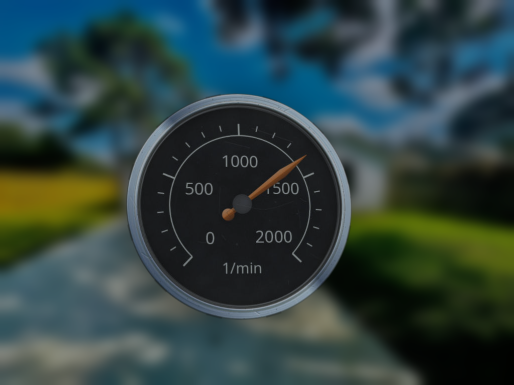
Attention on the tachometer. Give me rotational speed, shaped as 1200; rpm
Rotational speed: 1400; rpm
